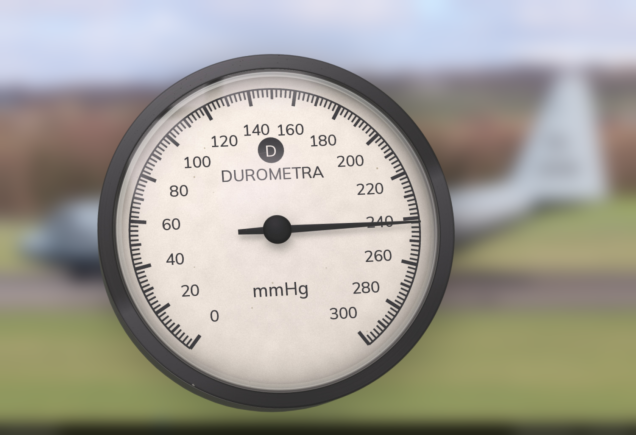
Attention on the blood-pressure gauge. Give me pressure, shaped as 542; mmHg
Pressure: 242; mmHg
